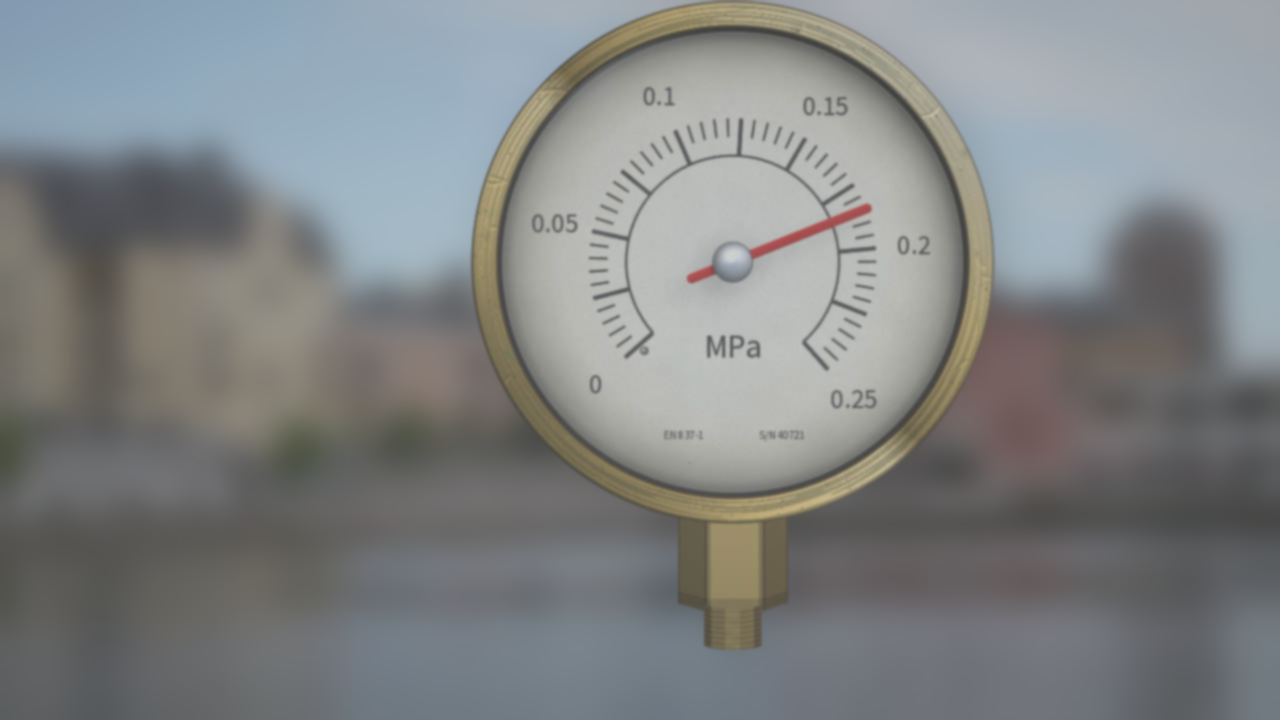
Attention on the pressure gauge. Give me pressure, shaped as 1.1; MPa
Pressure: 0.185; MPa
